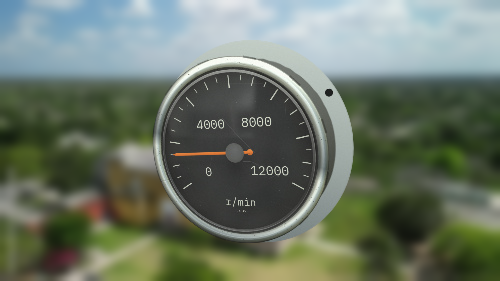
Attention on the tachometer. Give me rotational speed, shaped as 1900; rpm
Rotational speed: 1500; rpm
